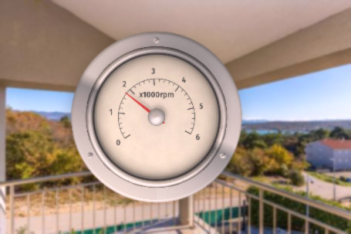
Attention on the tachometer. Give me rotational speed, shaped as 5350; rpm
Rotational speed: 1800; rpm
